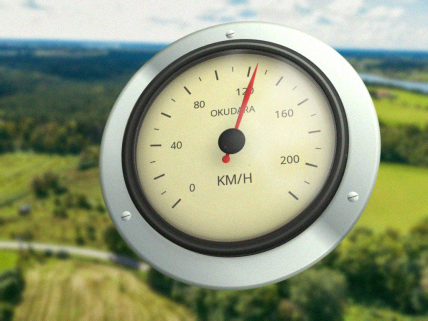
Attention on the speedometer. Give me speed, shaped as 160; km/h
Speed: 125; km/h
